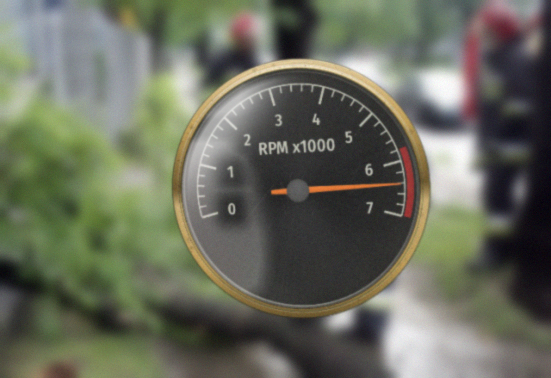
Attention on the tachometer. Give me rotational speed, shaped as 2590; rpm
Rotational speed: 6400; rpm
